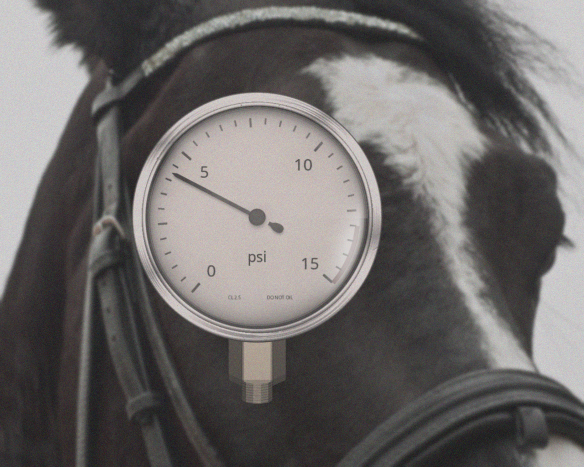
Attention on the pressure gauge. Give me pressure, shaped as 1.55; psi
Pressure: 4.25; psi
